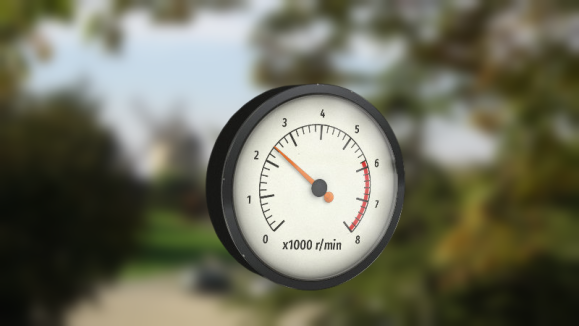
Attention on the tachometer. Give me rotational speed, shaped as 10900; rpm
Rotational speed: 2400; rpm
